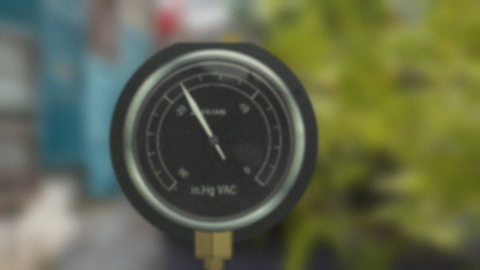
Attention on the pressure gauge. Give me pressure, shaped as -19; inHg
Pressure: -18; inHg
